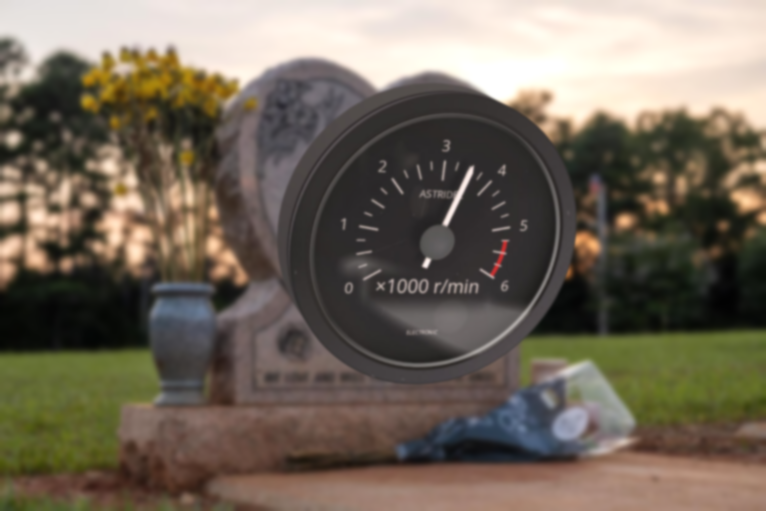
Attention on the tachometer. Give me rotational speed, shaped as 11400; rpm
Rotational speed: 3500; rpm
